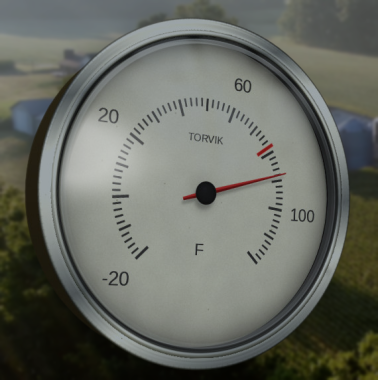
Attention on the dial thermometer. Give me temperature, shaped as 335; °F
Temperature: 88; °F
